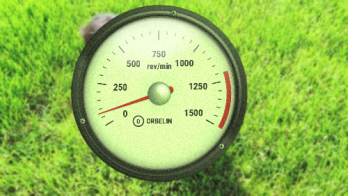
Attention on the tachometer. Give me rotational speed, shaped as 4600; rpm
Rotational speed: 75; rpm
